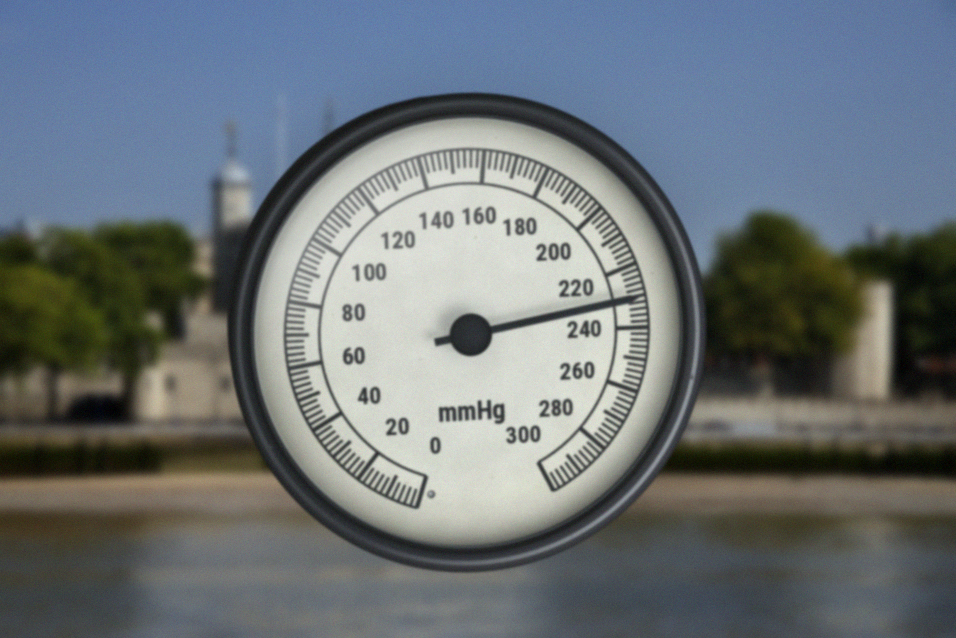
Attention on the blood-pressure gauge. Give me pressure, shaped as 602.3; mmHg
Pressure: 230; mmHg
